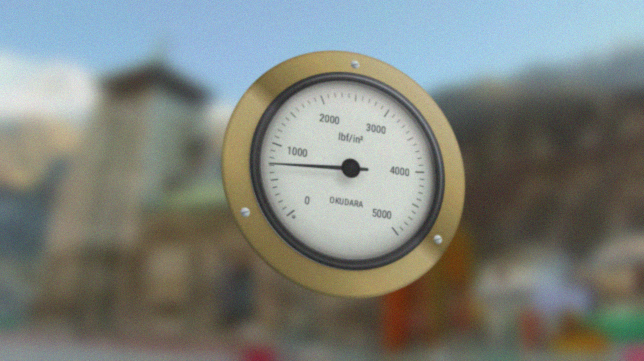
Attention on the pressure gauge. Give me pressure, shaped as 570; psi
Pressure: 700; psi
